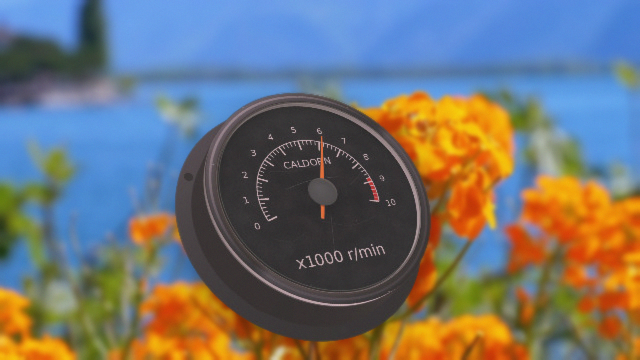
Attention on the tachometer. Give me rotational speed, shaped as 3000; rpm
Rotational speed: 6000; rpm
